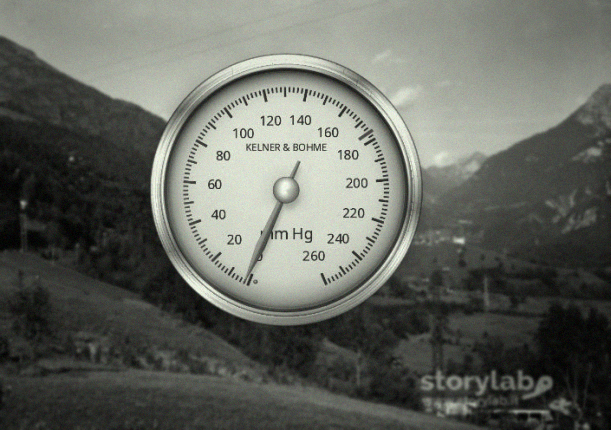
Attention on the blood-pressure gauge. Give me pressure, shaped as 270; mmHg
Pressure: 2; mmHg
